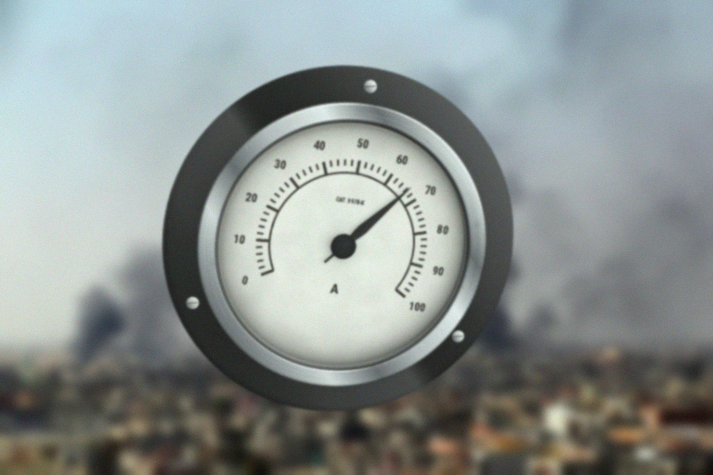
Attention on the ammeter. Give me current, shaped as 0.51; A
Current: 66; A
